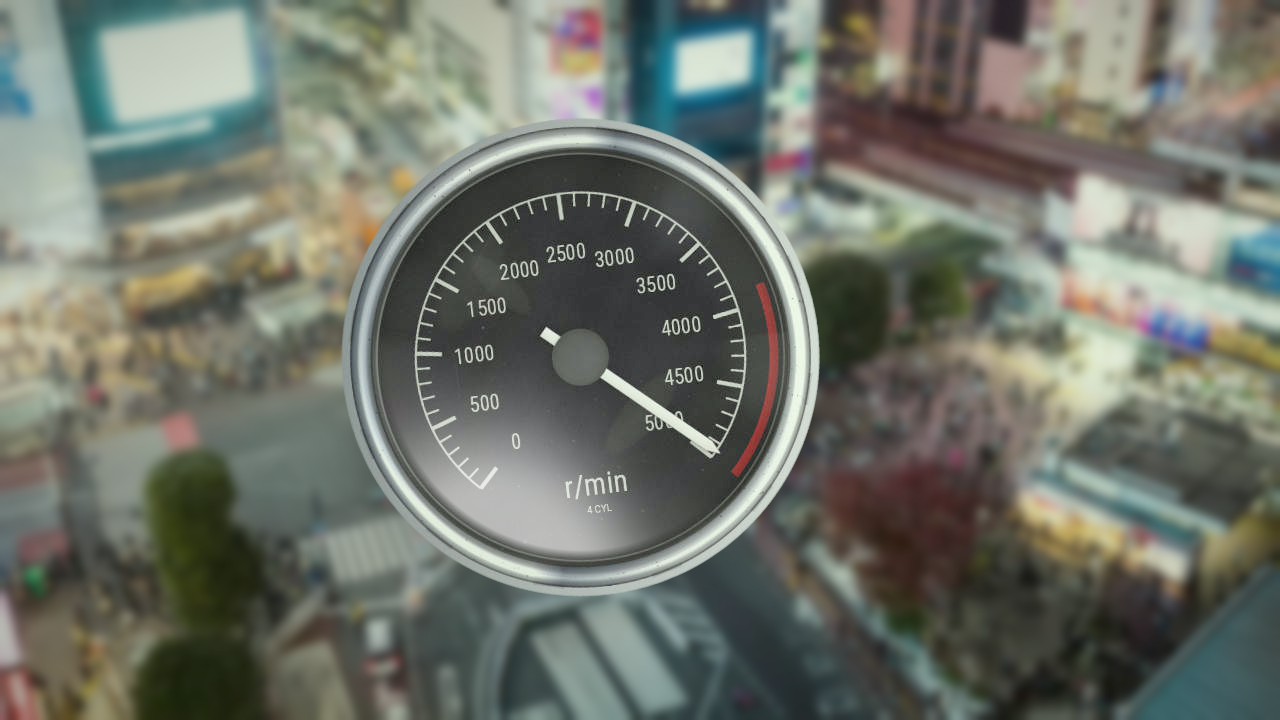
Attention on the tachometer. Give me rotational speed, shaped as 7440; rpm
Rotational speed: 4950; rpm
